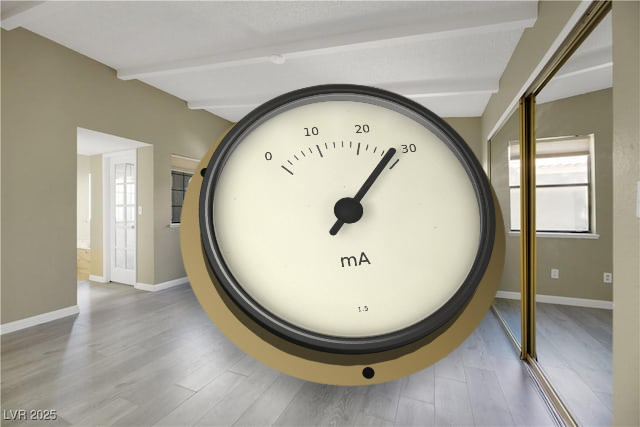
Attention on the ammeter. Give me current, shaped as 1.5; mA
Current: 28; mA
